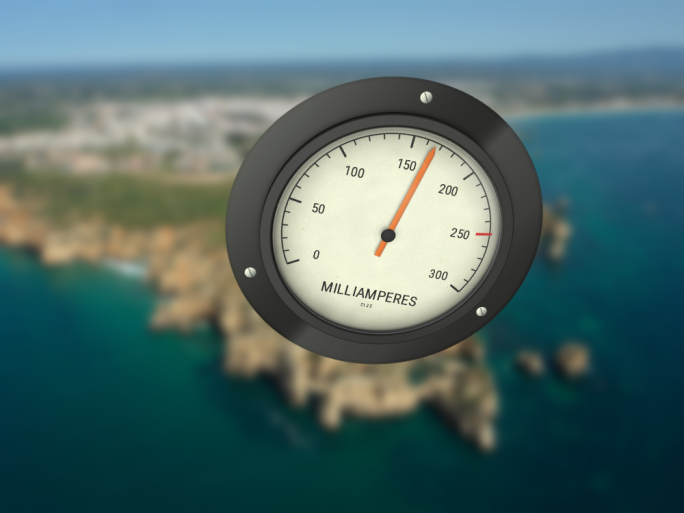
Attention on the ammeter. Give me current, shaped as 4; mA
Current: 165; mA
